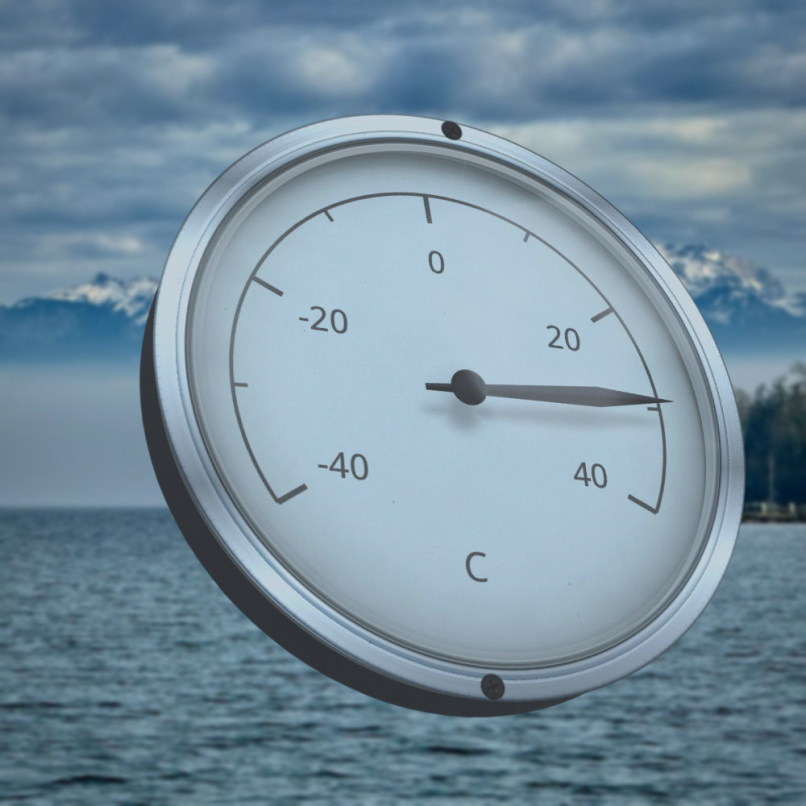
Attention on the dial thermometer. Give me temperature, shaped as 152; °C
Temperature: 30; °C
